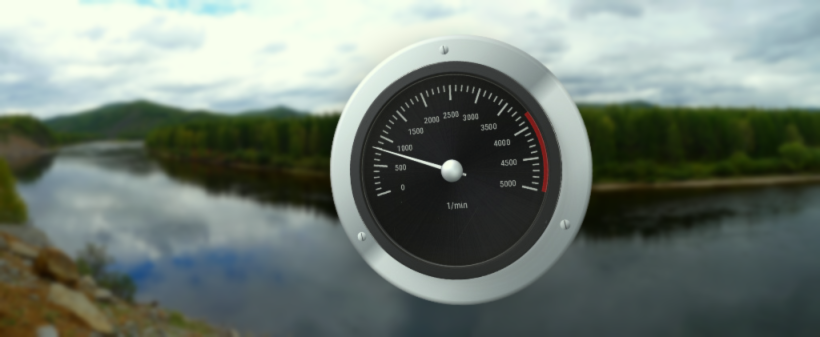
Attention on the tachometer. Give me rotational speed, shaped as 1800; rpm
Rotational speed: 800; rpm
